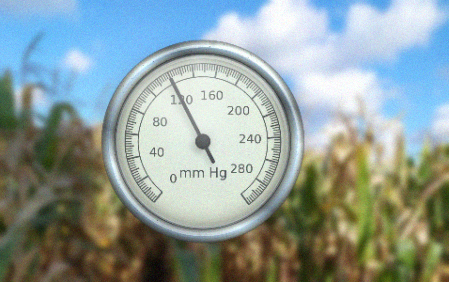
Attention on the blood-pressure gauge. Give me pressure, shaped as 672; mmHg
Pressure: 120; mmHg
